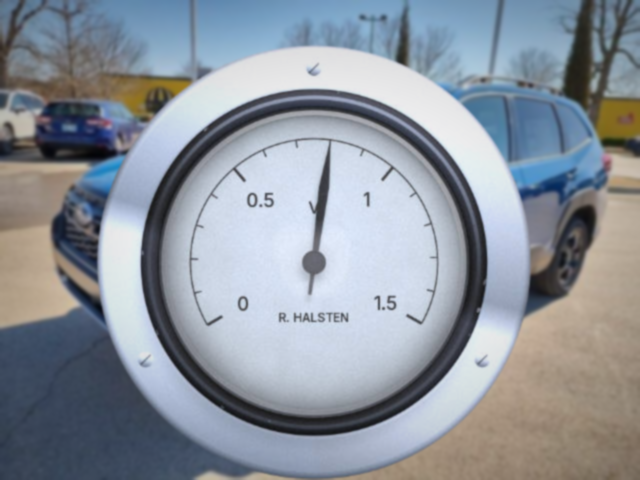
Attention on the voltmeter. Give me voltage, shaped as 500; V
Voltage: 0.8; V
